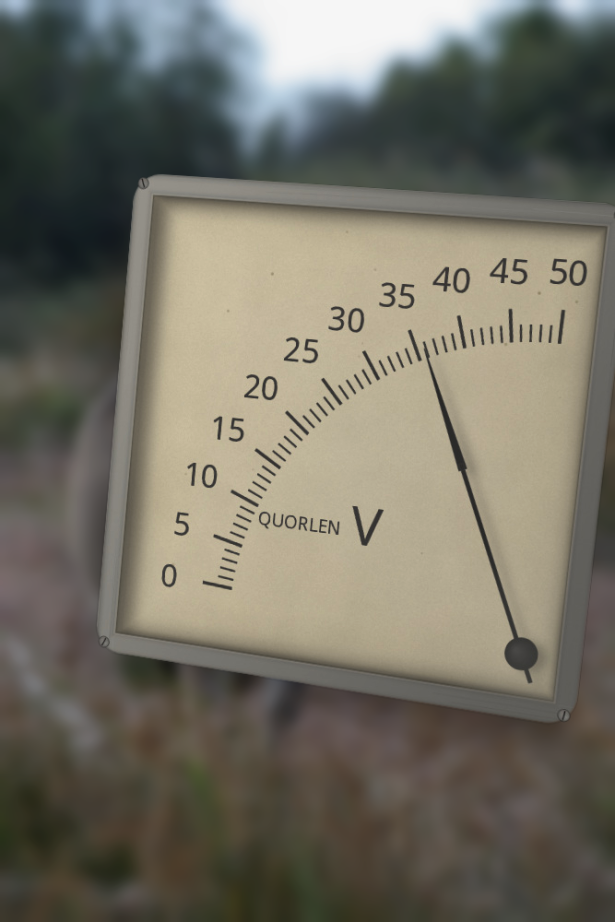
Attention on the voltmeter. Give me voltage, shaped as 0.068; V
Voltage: 36; V
